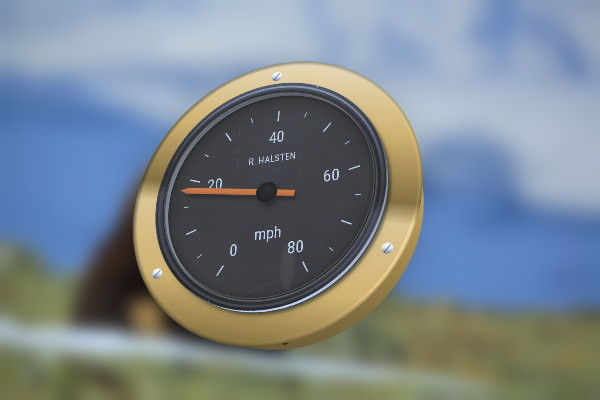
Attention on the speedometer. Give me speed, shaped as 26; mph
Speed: 17.5; mph
